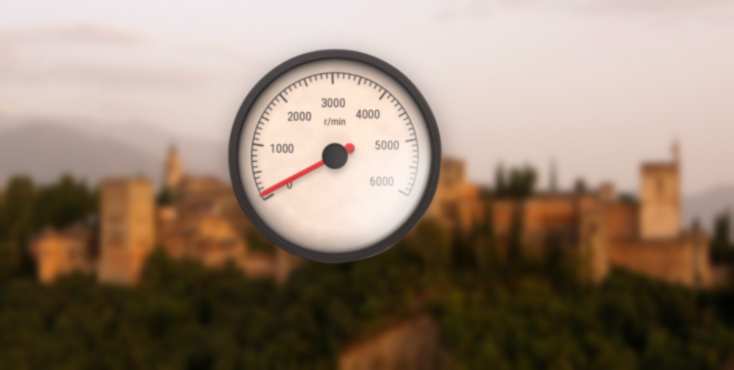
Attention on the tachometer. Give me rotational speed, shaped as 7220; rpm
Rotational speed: 100; rpm
